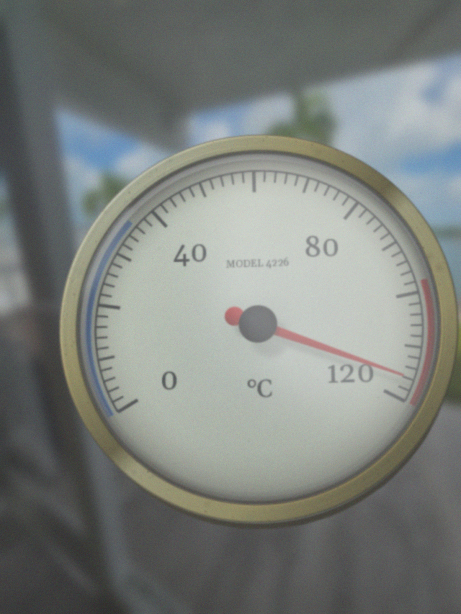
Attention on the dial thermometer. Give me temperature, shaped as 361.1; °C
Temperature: 116; °C
